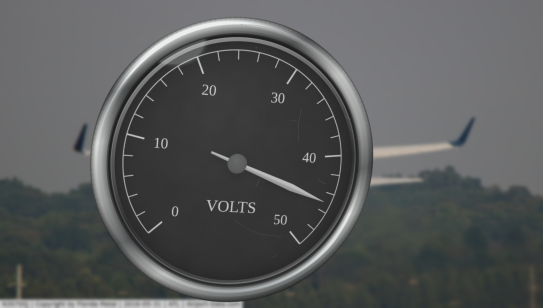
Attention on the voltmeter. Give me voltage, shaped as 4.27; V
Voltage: 45; V
